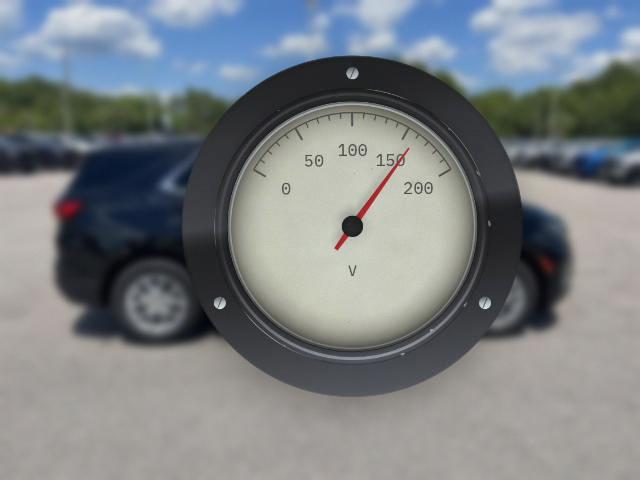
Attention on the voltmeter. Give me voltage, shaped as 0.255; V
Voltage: 160; V
